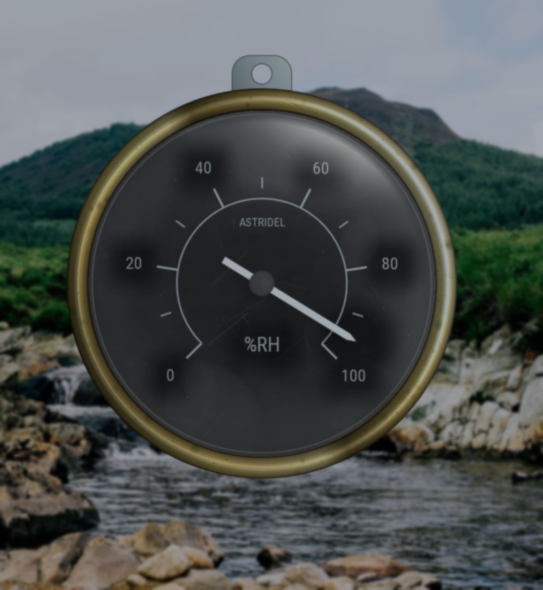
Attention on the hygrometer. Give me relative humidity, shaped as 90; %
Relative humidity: 95; %
